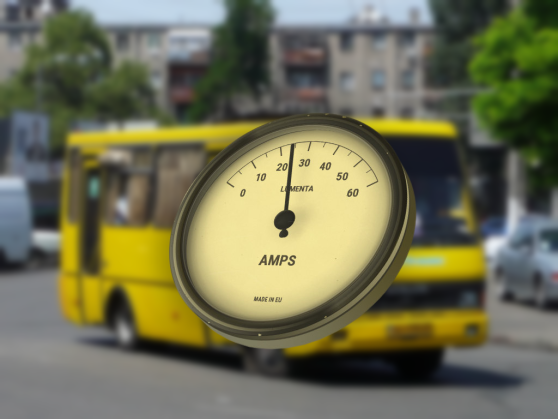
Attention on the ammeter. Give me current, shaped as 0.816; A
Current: 25; A
